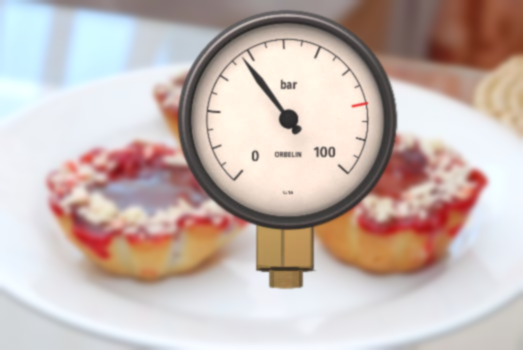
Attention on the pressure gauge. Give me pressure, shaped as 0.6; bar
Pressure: 37.5; bar
